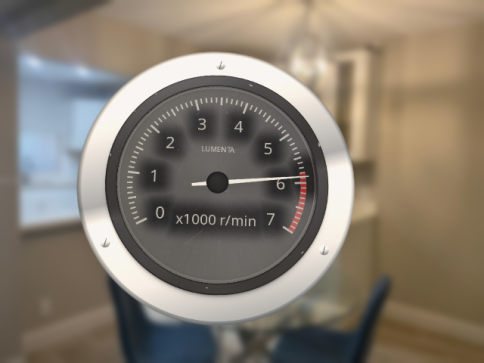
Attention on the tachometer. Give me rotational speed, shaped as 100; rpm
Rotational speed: 5900; rpm
